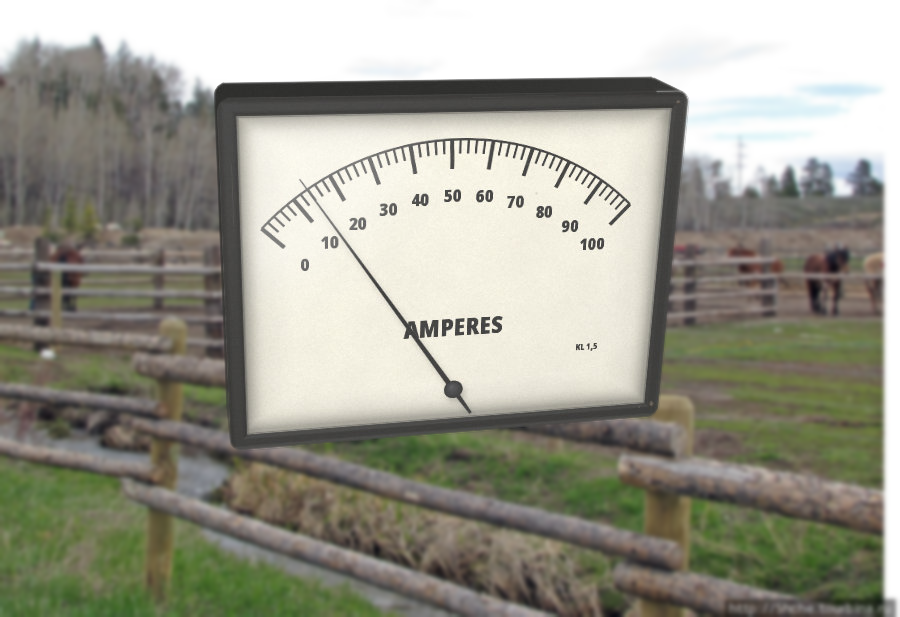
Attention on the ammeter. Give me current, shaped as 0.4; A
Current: 14; A
